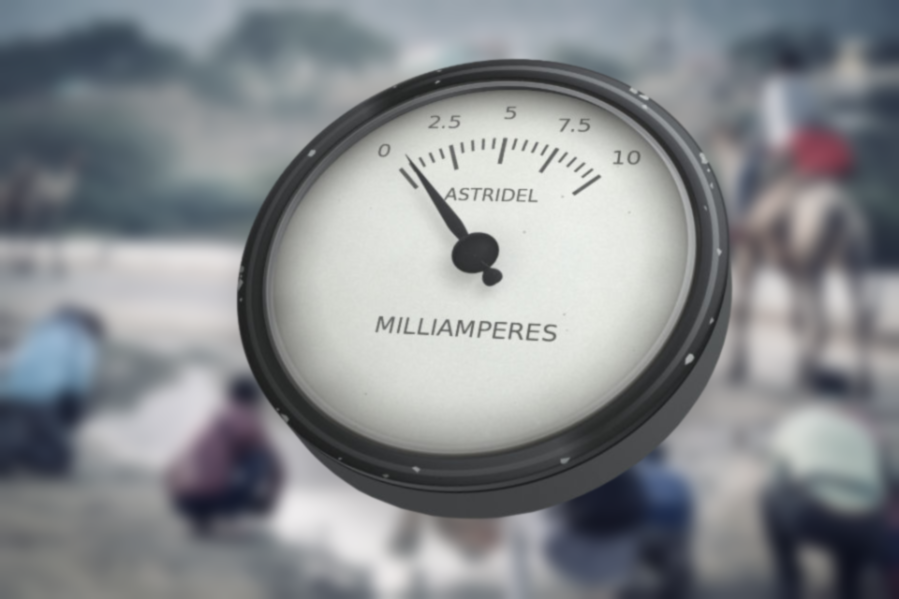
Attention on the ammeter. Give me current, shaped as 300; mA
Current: 0.5; mA
